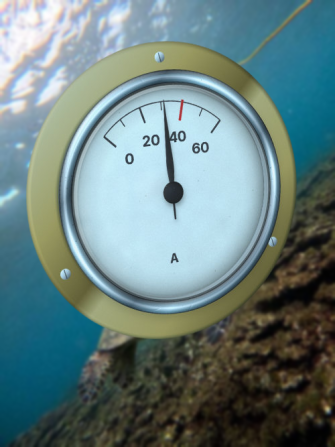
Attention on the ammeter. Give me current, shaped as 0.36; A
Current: 30; A
